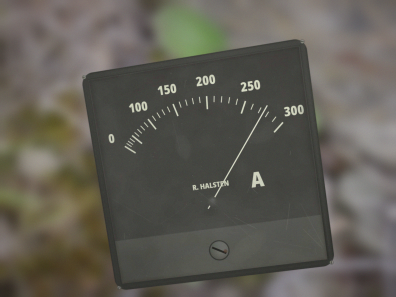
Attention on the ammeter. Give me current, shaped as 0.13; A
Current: 275; A
